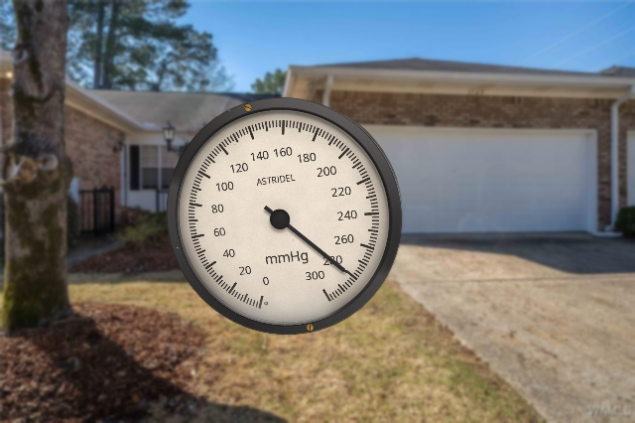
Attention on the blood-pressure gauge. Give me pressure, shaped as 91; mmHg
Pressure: 280; mmHg
